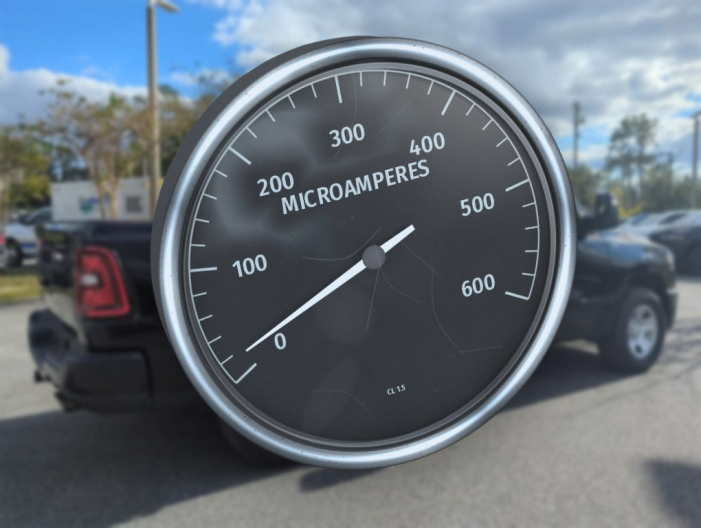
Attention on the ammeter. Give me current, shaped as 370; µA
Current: 20; µA
